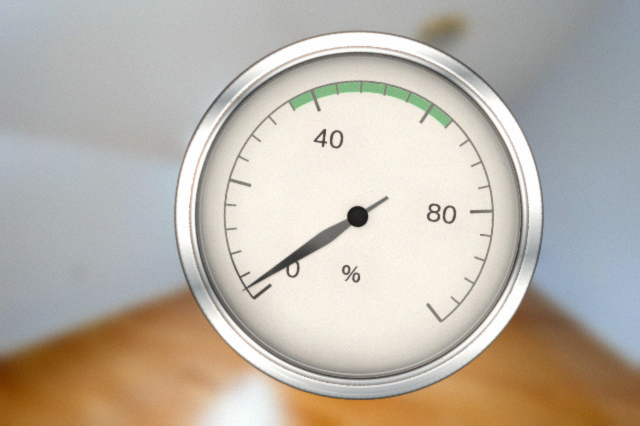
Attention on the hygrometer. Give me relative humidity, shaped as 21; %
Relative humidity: 2; %
